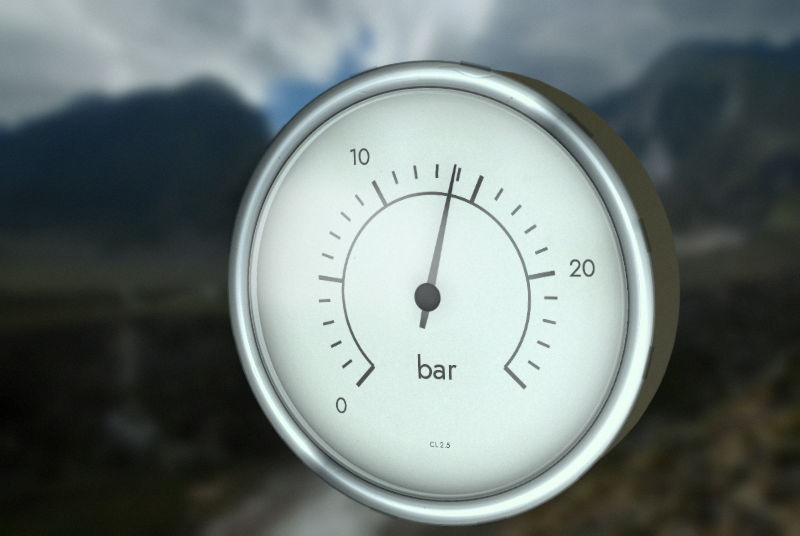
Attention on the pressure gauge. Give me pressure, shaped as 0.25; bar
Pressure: 14; bar
